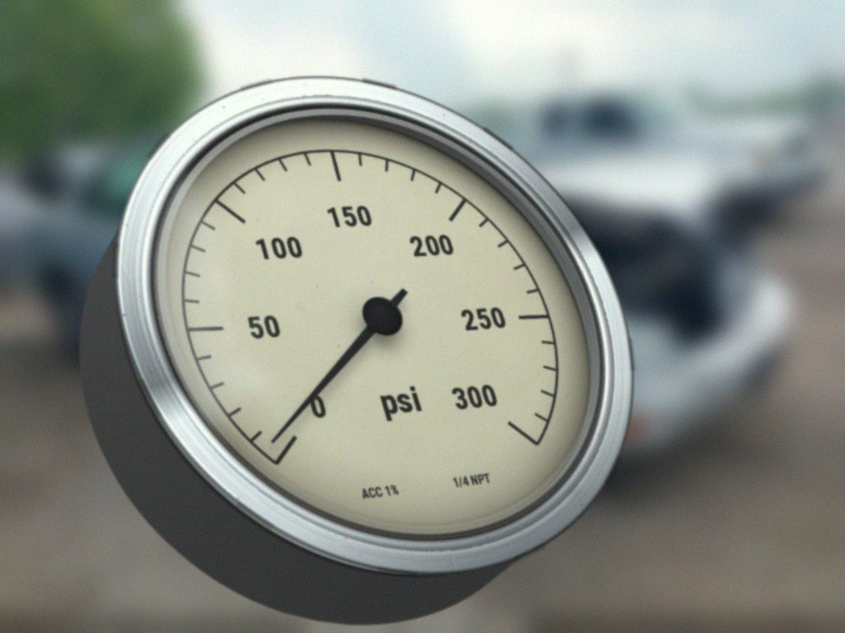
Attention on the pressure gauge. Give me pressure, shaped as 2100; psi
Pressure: 5; psi
